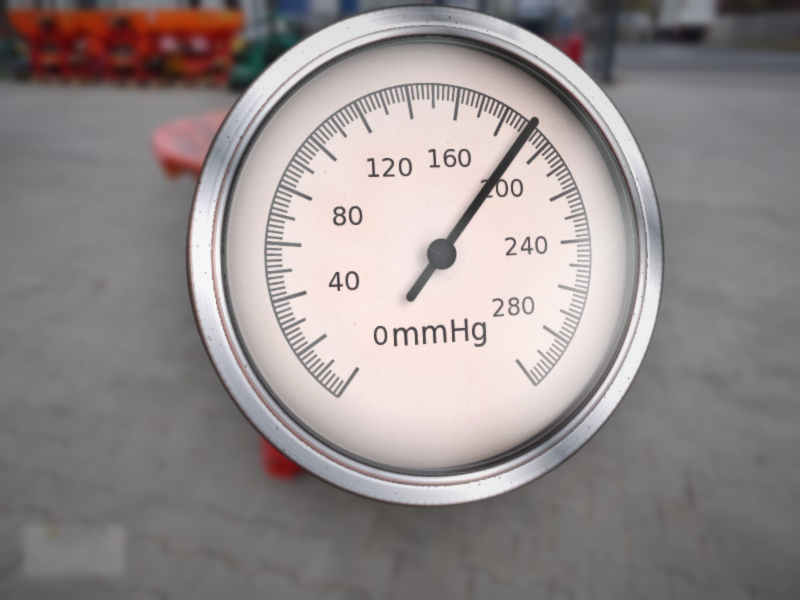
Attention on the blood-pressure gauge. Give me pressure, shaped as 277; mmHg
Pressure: 190; mmHg
